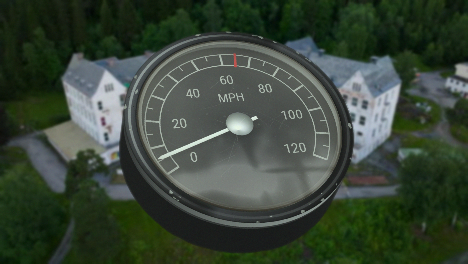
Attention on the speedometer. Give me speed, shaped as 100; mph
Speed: 5; mph
